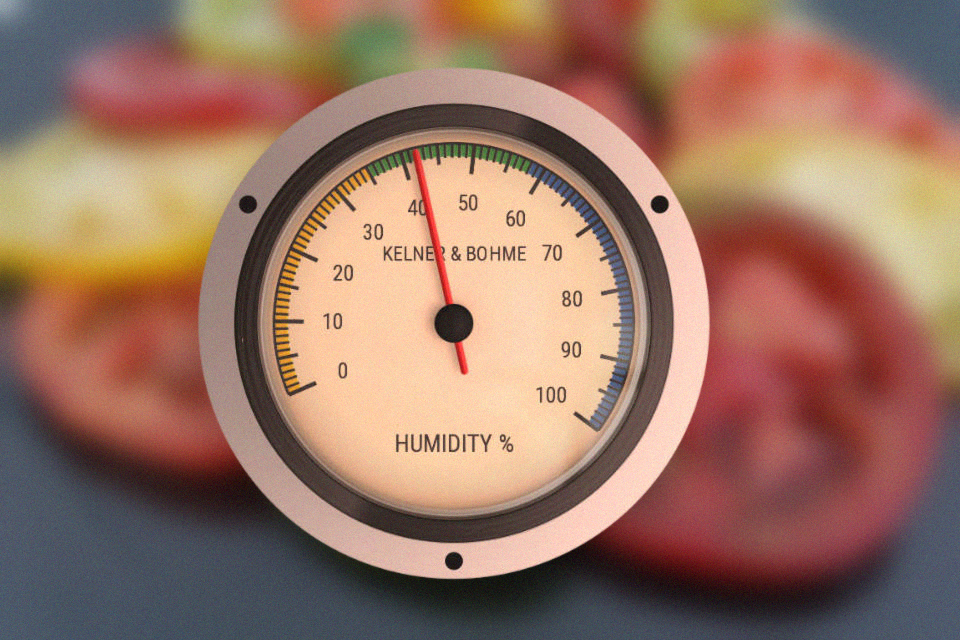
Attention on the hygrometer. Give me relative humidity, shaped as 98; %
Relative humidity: 42; %
